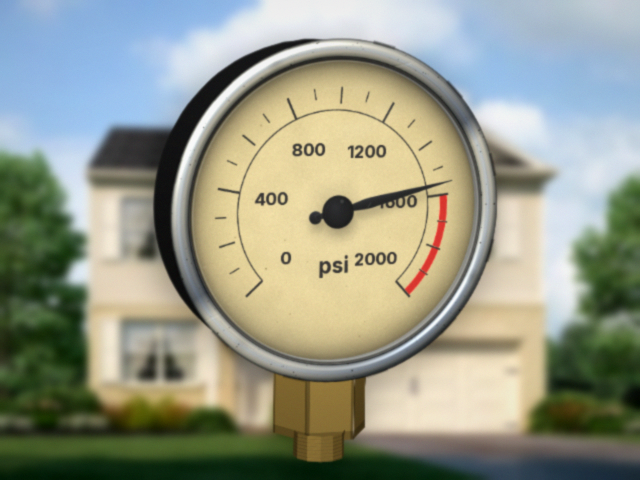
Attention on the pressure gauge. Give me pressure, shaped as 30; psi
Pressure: 1550; psi
